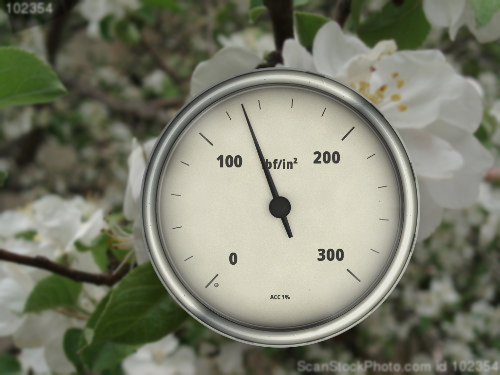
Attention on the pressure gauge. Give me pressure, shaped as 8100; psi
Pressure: 130; psi
